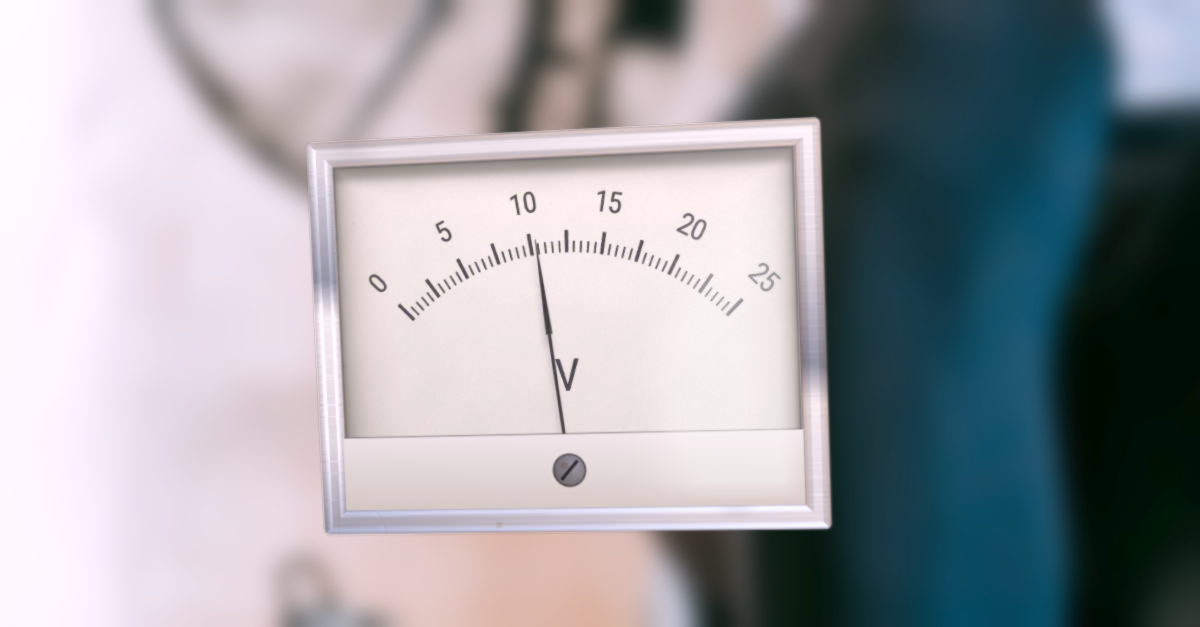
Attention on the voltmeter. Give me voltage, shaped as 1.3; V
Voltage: 10.5; V
